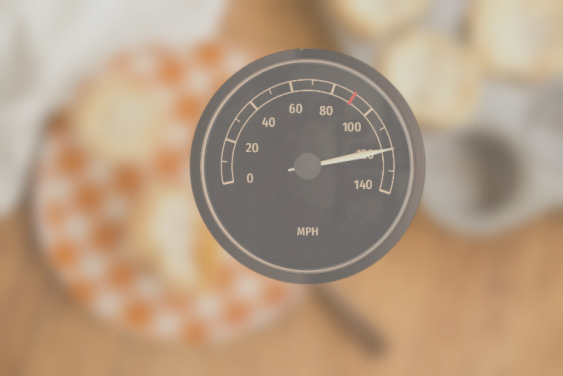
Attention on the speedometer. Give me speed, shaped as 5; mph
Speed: 120; mph
